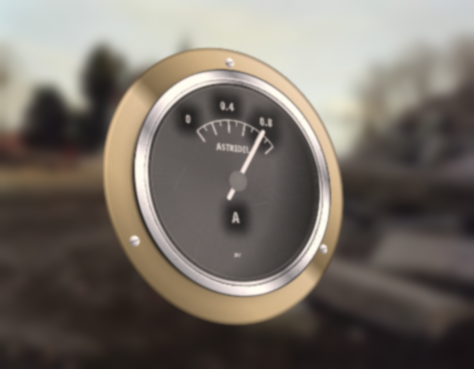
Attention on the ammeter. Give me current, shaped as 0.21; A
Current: 0.8; A
